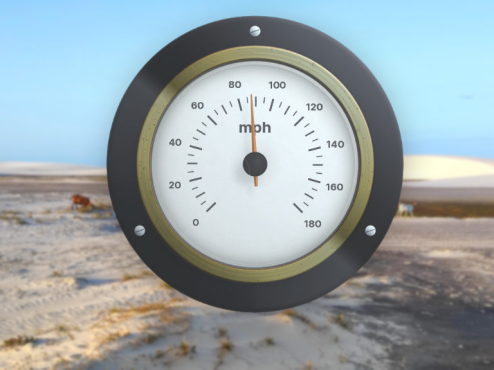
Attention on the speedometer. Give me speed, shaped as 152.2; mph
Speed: 87.5; mph
